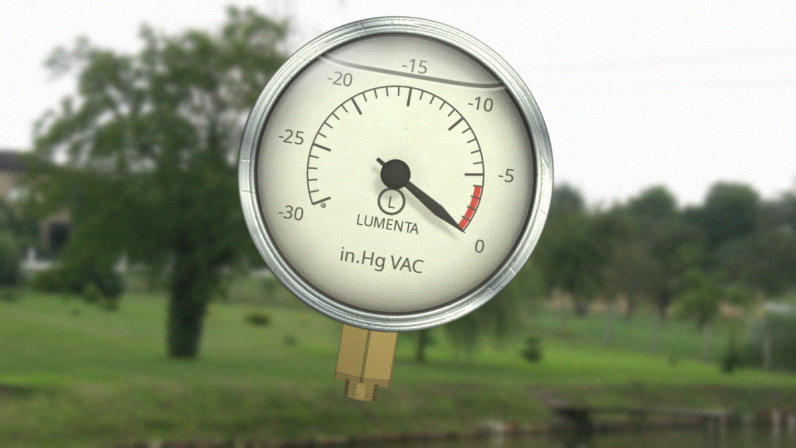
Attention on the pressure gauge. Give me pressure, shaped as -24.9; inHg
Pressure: 0; inHg
